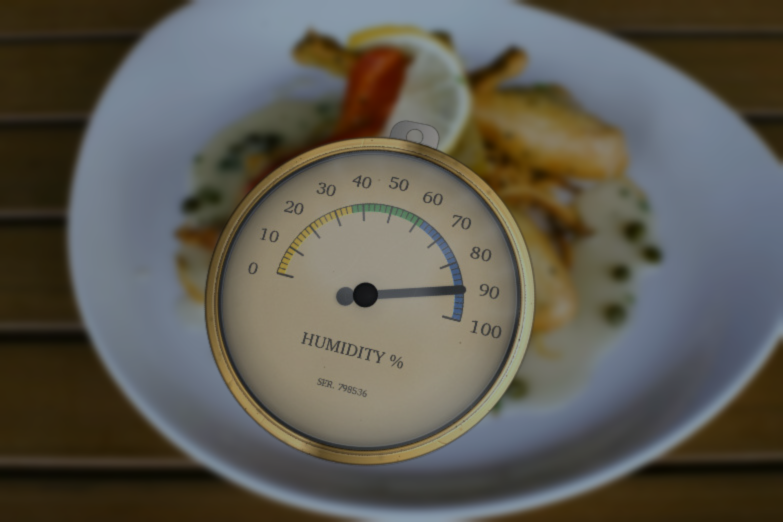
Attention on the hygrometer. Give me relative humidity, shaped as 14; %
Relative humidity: 90; %
